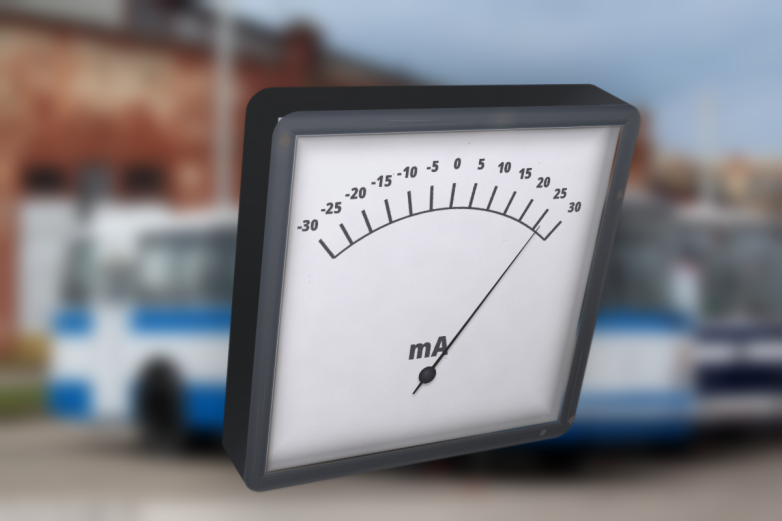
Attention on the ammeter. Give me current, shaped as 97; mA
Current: 25; mA
